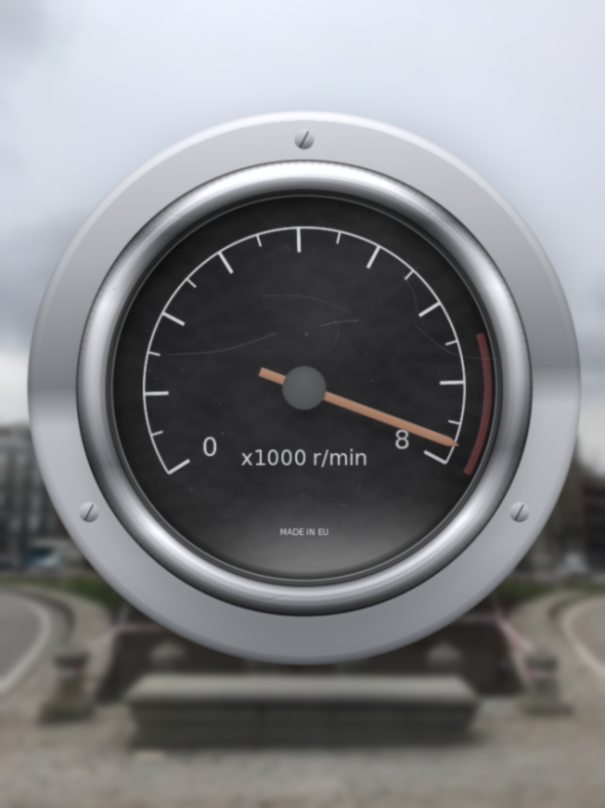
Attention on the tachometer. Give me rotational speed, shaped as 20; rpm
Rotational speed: 7750; rpm
